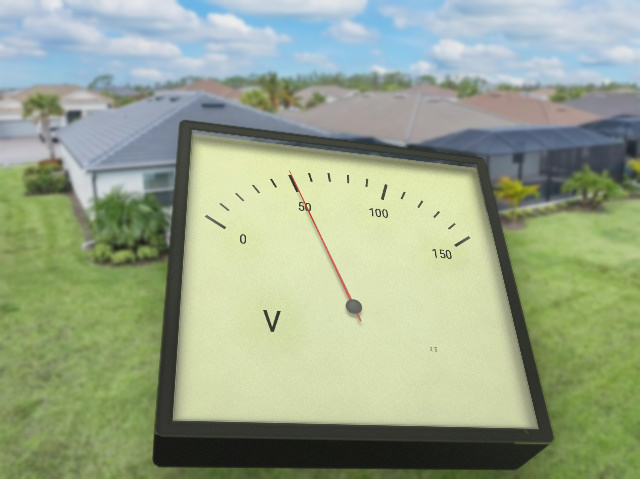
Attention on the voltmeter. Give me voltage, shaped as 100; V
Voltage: 50; V
